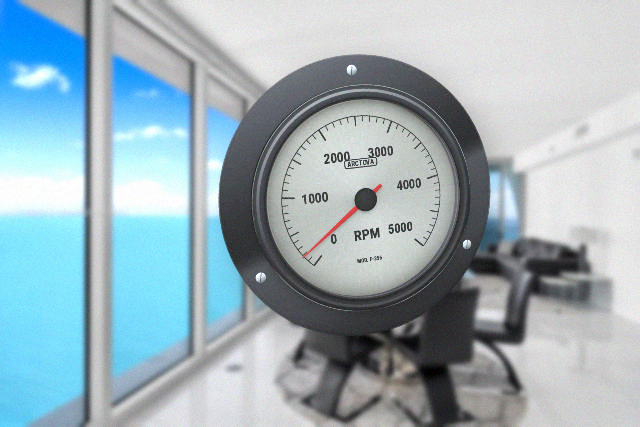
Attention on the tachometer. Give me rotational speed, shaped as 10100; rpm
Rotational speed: 200; rpm
